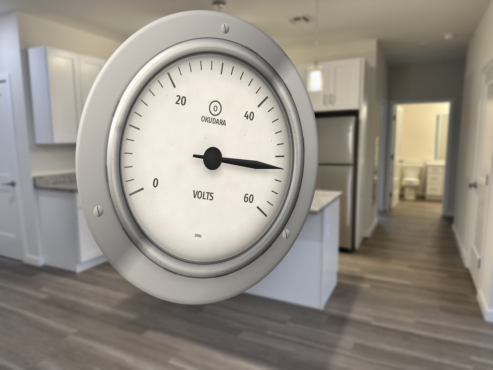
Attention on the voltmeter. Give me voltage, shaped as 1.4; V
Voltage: 52; V
